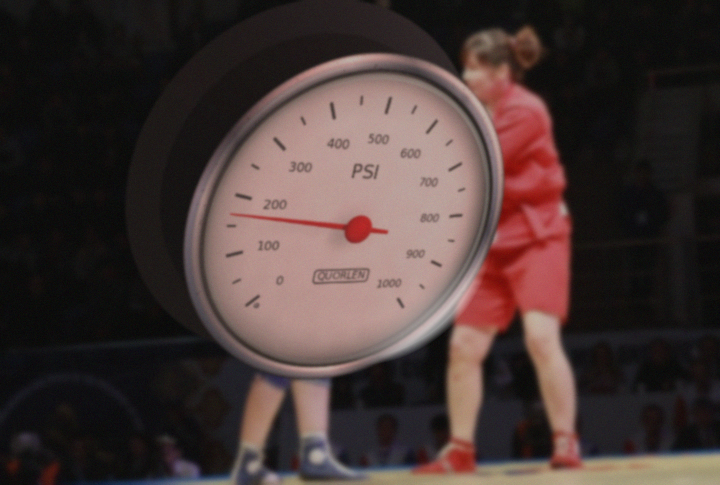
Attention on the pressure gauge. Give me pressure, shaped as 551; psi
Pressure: 175; psi
